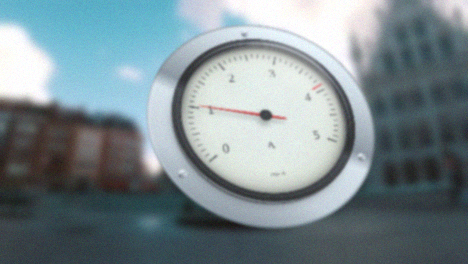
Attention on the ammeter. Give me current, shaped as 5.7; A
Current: 1; A
